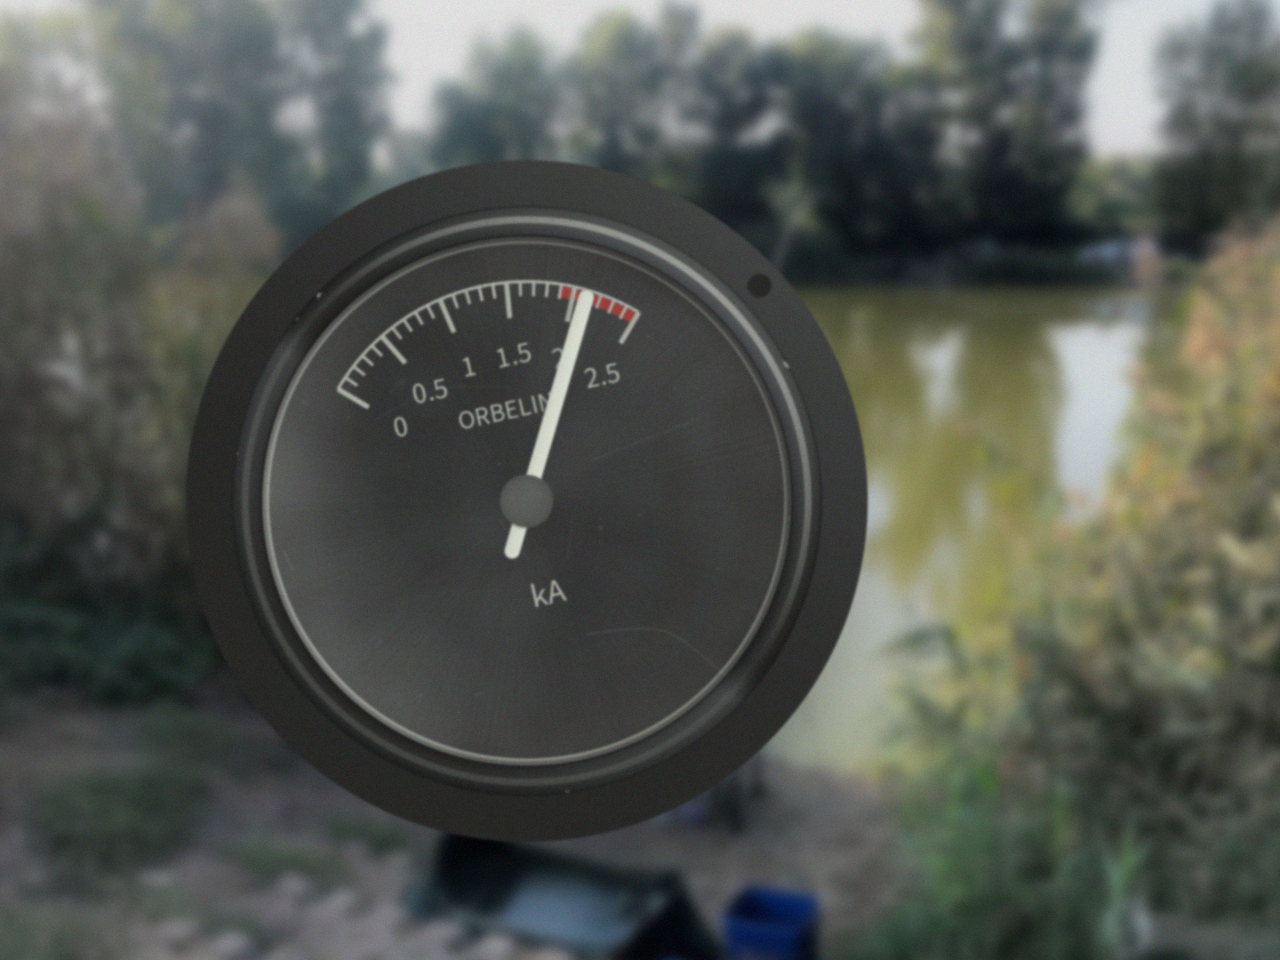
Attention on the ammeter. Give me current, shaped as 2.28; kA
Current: 2.1; kA
